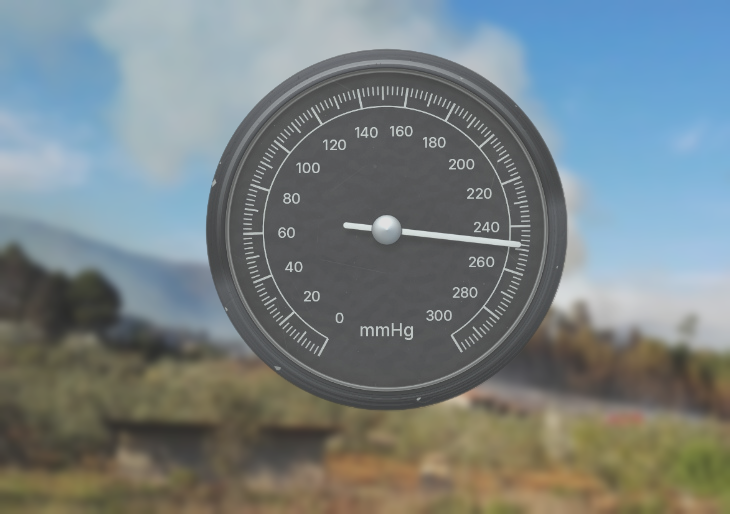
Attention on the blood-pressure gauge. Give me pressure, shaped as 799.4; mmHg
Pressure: 248; mmHg
